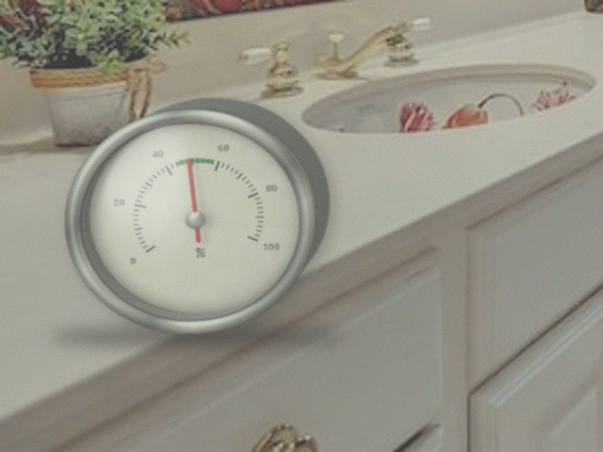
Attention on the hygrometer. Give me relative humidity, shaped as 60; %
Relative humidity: 50; %
